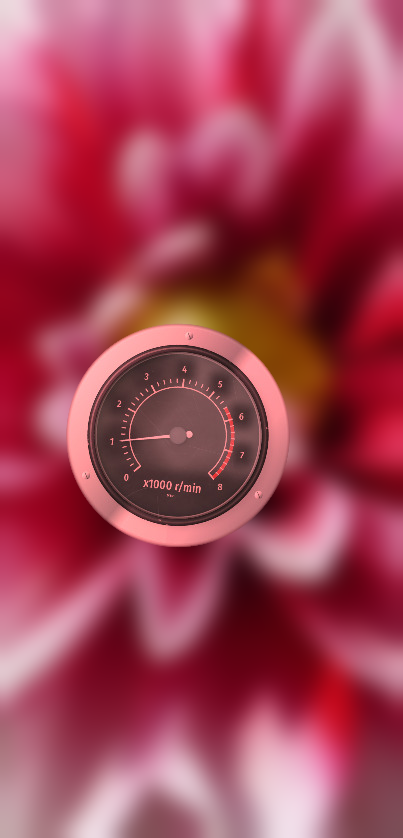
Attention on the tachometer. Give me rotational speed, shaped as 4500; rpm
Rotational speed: 1000; rpm
